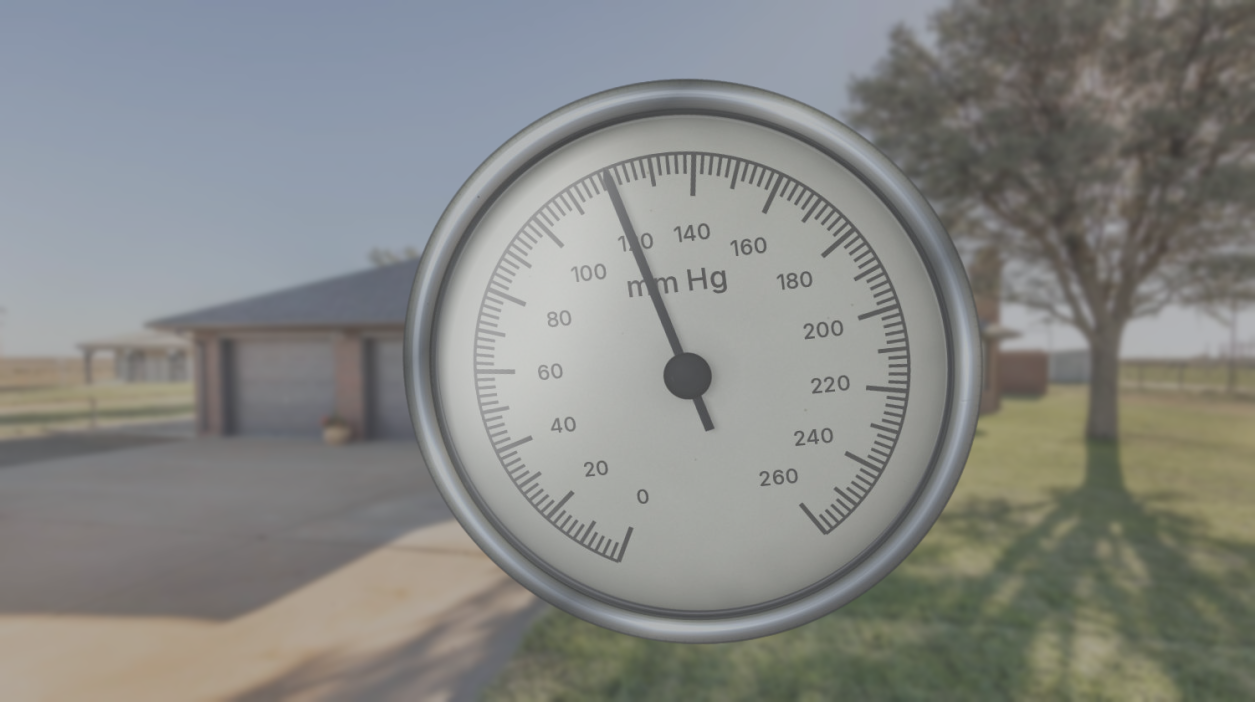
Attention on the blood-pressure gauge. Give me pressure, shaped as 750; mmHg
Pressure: 120; mmHg
